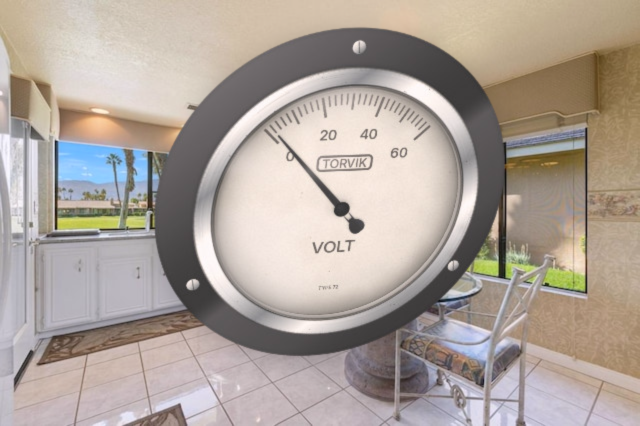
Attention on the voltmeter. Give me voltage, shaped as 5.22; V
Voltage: 2; V
